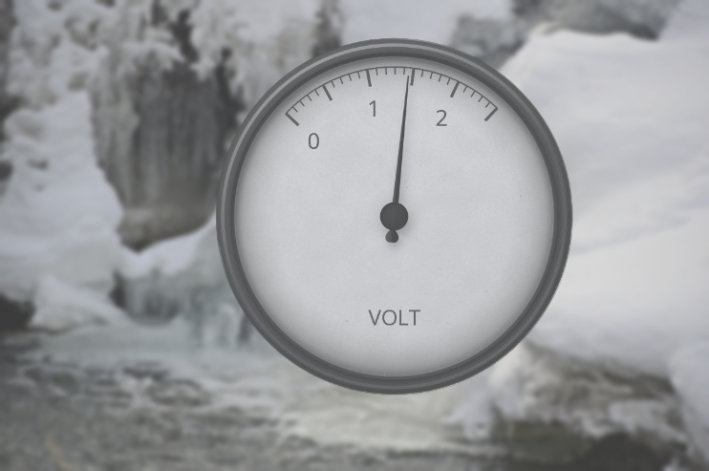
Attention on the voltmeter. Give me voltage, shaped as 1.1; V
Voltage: 1.45; V
